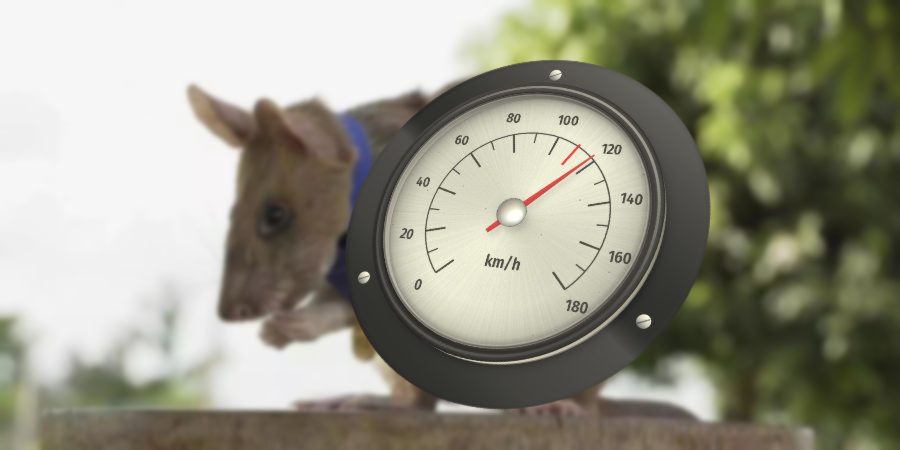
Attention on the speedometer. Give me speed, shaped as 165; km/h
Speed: 120; km/h
